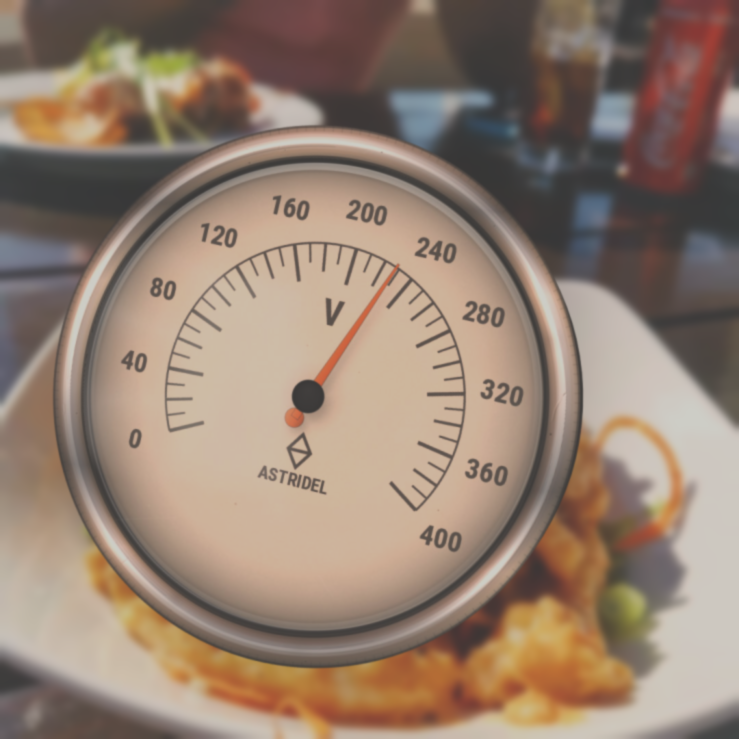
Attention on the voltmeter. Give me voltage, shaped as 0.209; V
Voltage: 230; V
